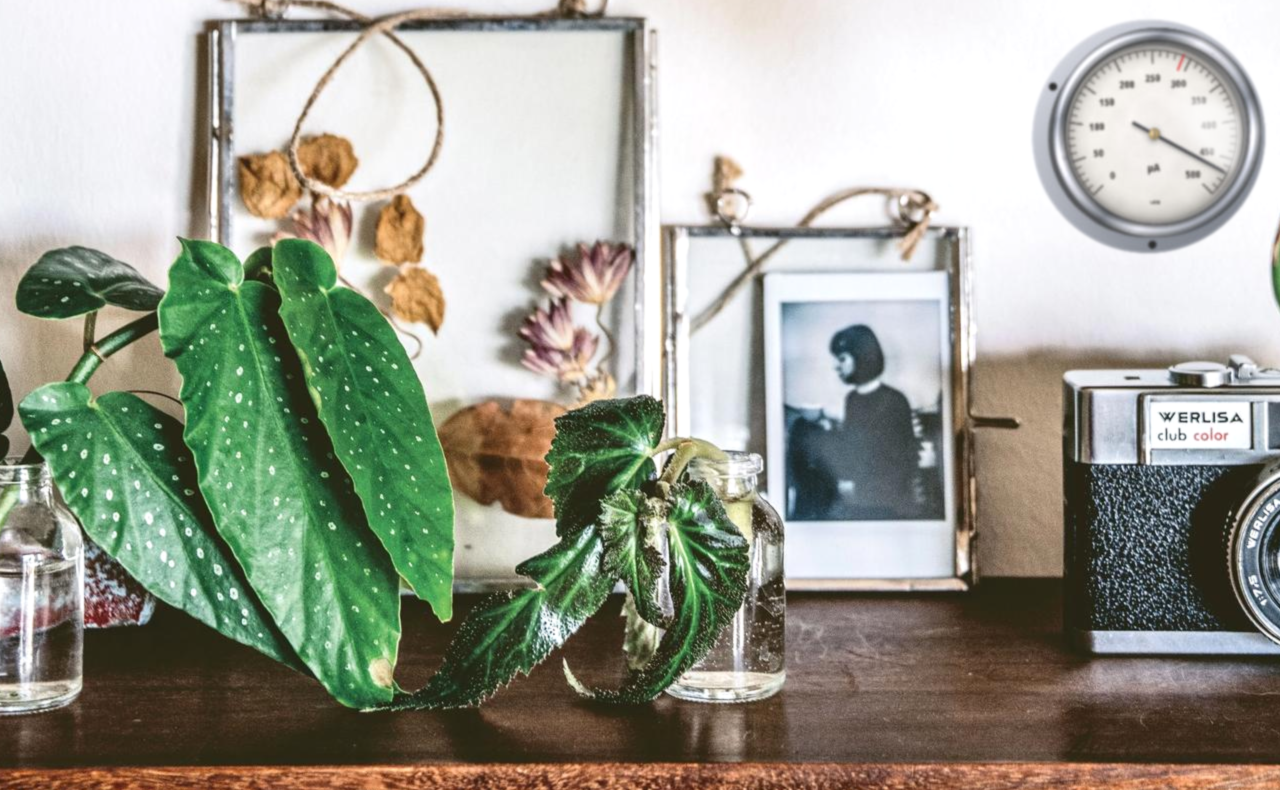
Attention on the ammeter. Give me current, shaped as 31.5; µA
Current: 470; µA
